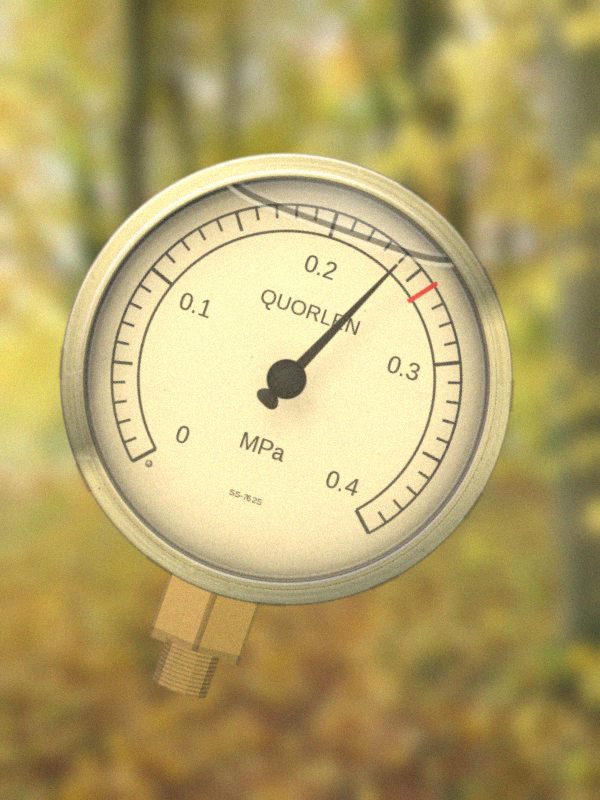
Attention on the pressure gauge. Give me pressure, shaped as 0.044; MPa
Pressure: 0.24; MPa
